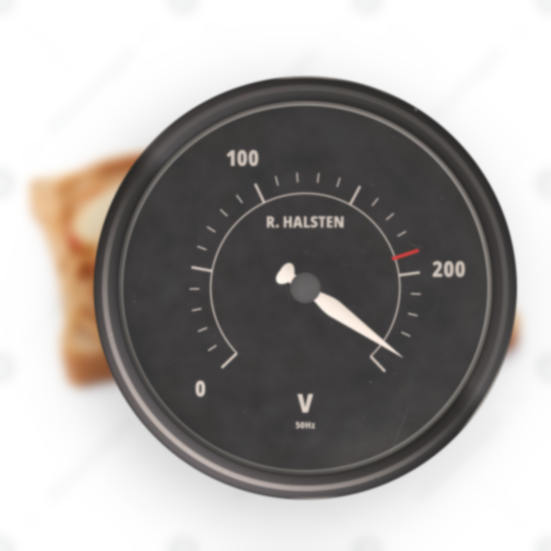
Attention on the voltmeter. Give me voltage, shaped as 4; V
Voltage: 240; V
